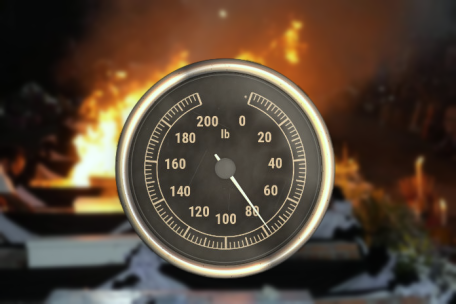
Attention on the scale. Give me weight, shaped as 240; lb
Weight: 78; lb
